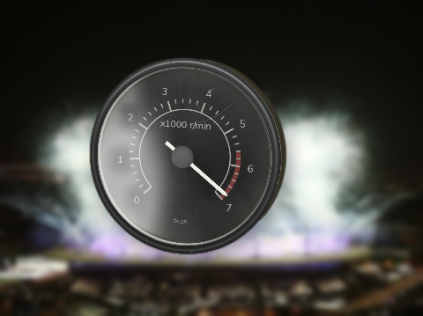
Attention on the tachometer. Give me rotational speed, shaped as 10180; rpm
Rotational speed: 6800; rpm
